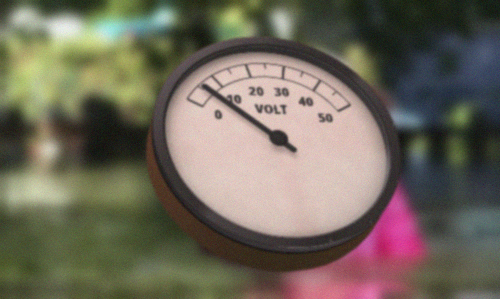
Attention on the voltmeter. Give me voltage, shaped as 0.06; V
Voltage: 5; V
